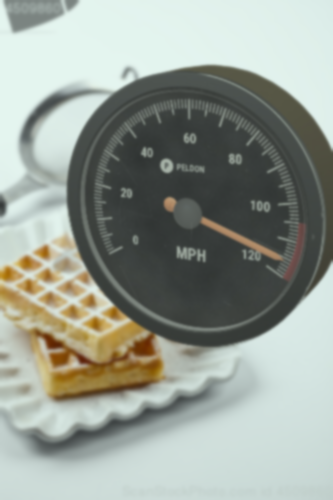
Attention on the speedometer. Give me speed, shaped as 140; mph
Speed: 115; mph
